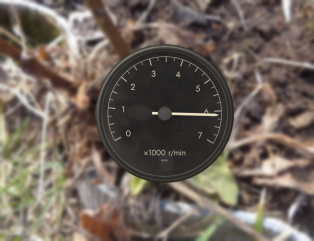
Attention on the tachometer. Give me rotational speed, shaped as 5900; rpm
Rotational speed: 6125; rpm
